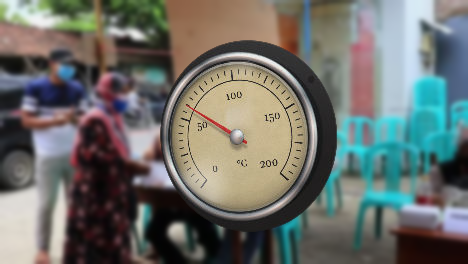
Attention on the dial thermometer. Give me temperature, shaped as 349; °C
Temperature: 60; °C
